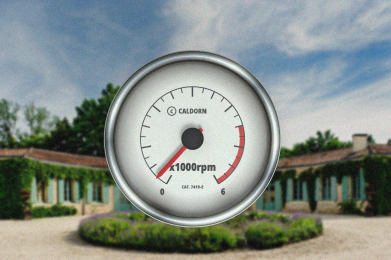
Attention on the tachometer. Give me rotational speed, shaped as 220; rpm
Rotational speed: 250; rpm
